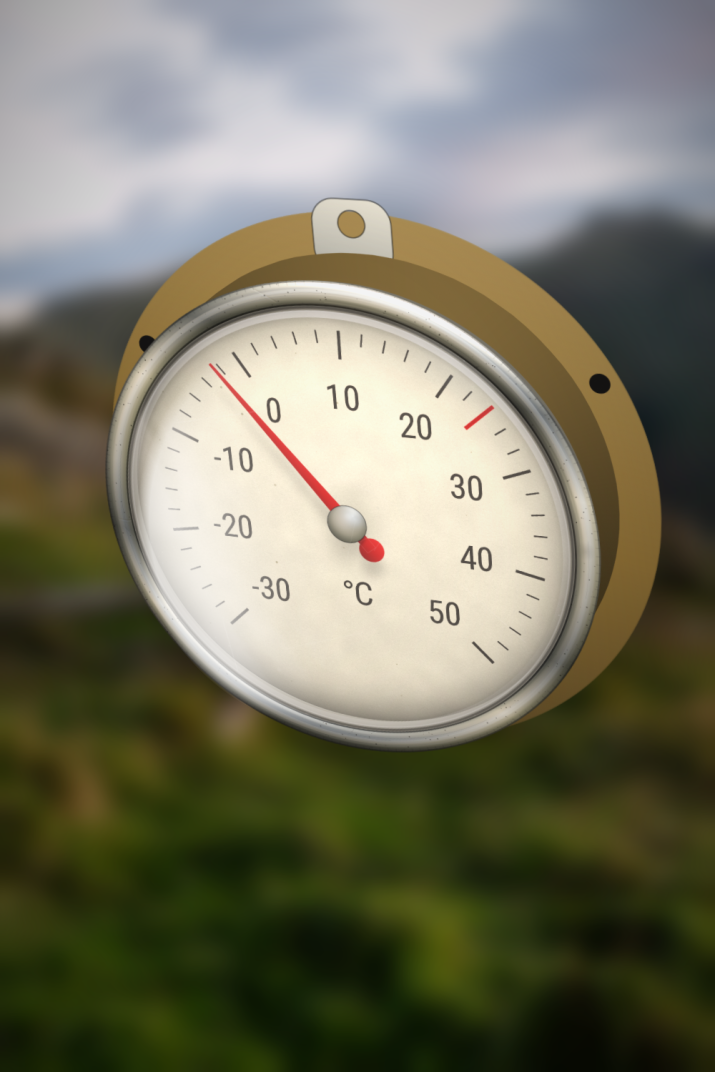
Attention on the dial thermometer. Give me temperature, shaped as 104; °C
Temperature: -2; °C
